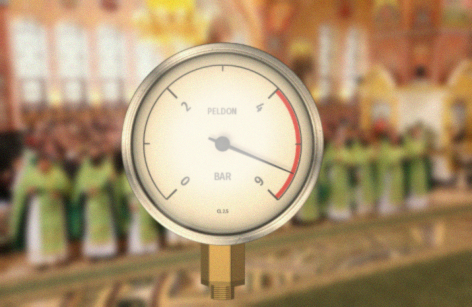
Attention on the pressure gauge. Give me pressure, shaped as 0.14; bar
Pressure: 5.5; bar
